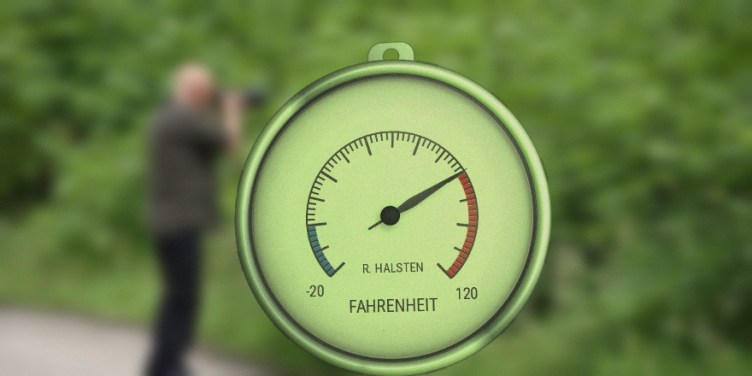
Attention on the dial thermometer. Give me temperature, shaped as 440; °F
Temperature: 80; °F
